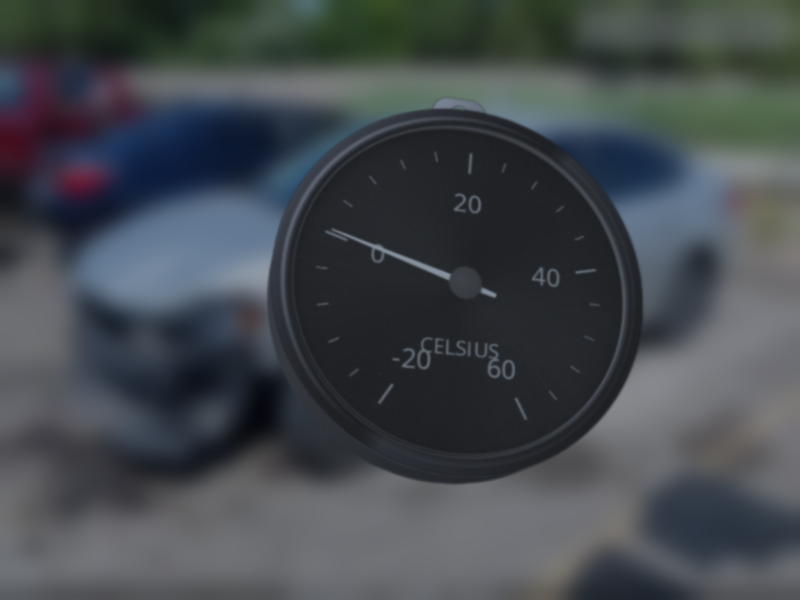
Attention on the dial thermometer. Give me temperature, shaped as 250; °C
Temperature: 0; °C
